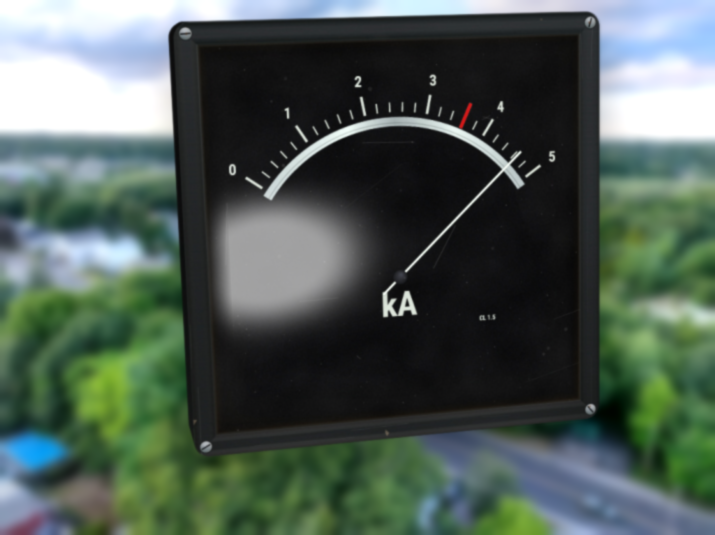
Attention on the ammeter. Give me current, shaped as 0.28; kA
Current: 4.6; kA
